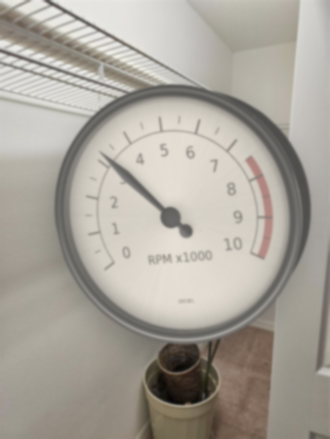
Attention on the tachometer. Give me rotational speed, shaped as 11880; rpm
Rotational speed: 3250; rpm
